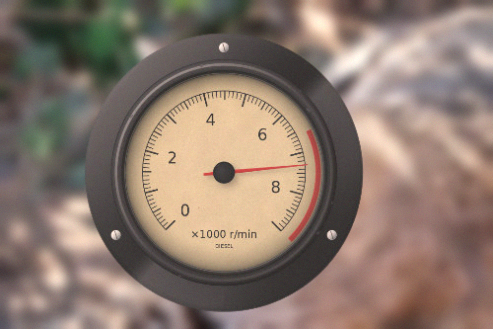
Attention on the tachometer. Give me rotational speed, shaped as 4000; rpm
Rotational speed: 7300; rpm
